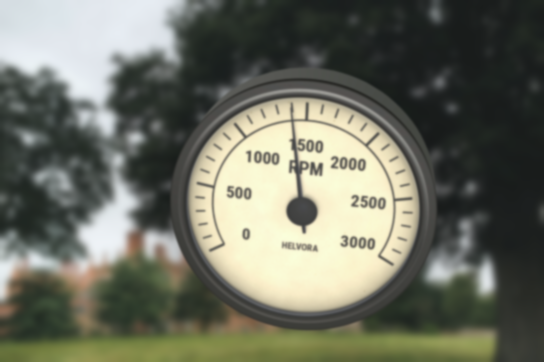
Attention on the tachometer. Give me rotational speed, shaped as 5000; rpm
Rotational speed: 1400; rpm
